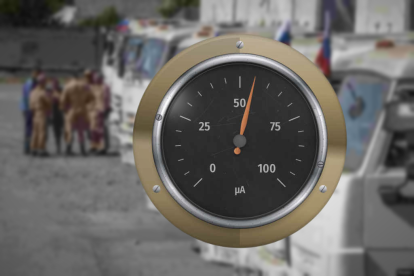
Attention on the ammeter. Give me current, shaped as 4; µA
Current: 55; µA
